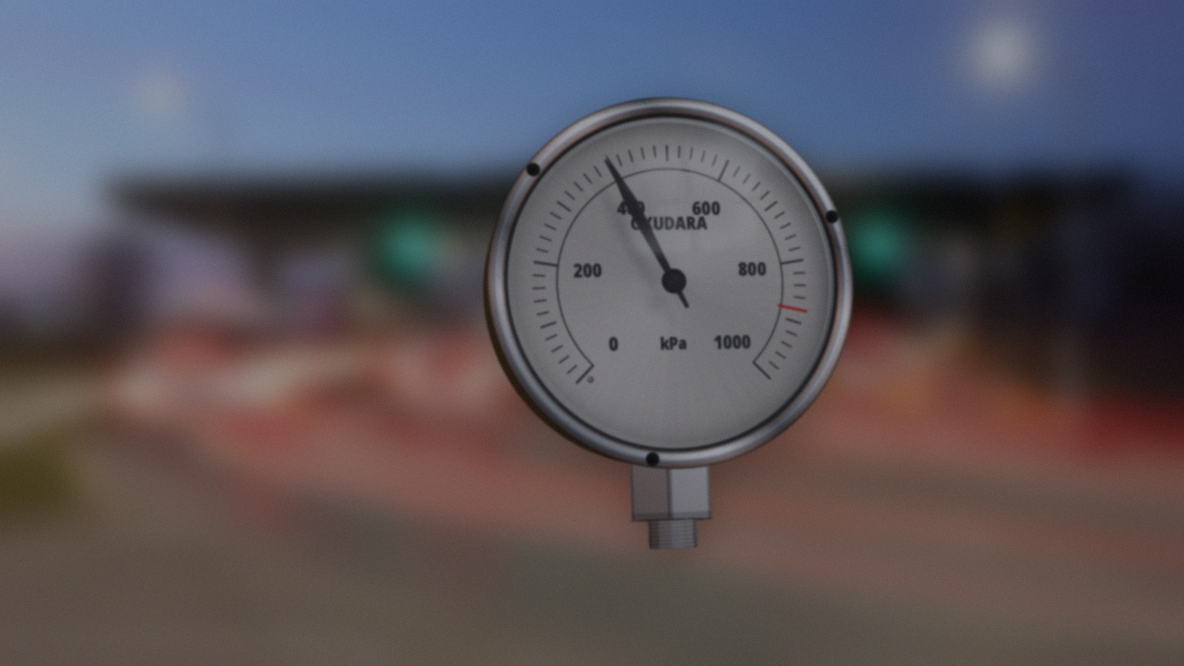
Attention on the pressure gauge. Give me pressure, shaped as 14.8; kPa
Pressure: 400; kPa
